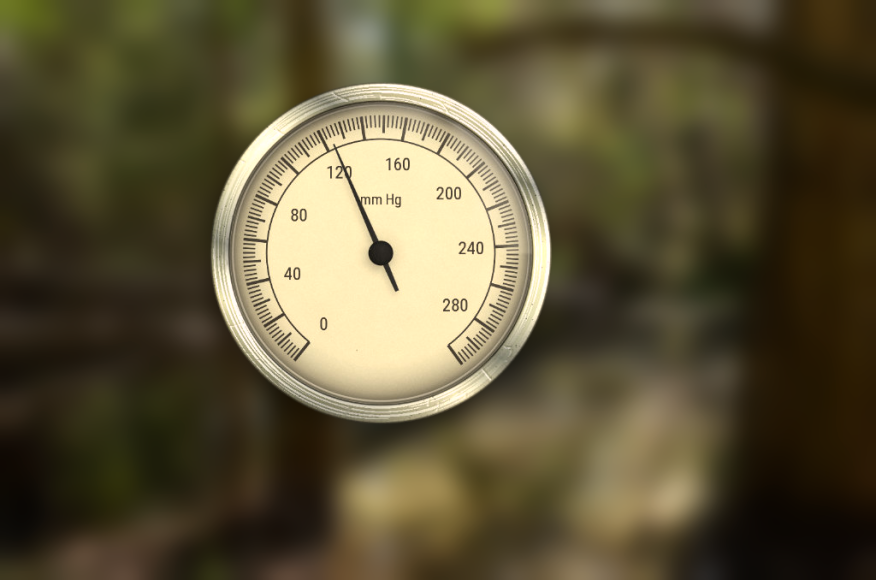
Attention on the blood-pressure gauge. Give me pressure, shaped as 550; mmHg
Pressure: 124; mmHg
